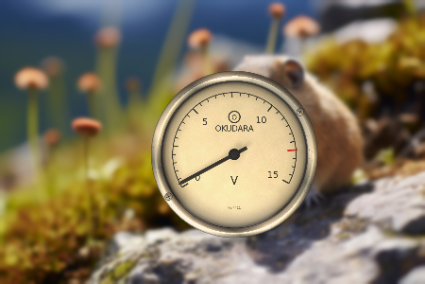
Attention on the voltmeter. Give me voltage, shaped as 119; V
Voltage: 0.25; V
